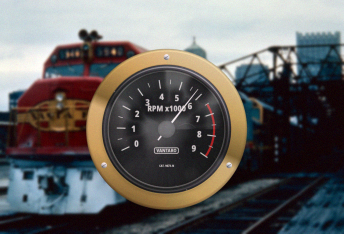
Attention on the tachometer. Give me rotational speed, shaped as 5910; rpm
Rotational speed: 5750; rpm
